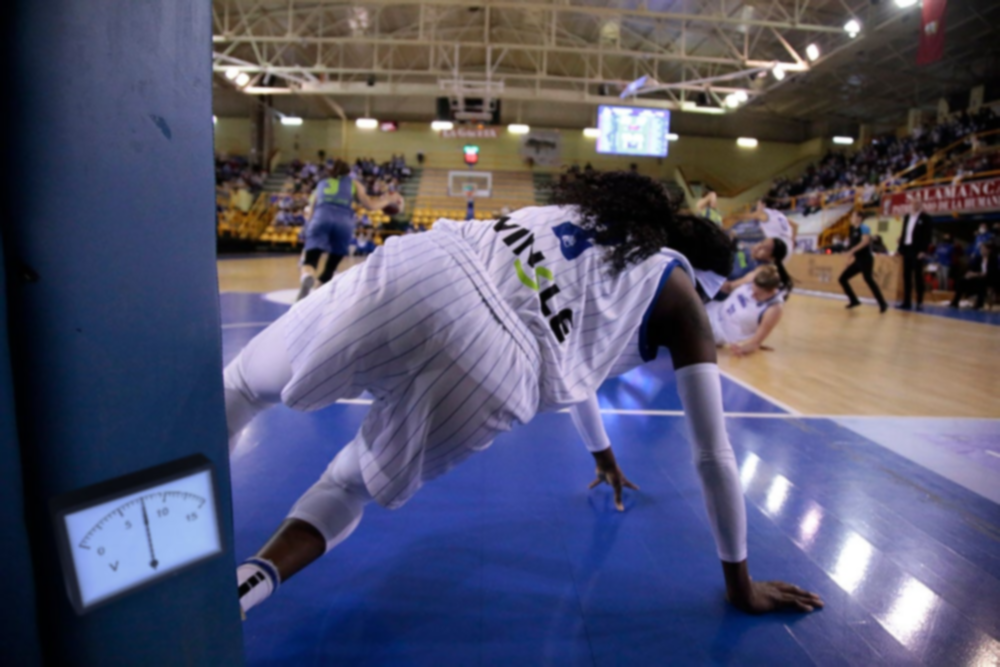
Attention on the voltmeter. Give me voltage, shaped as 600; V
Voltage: 7.5; V
